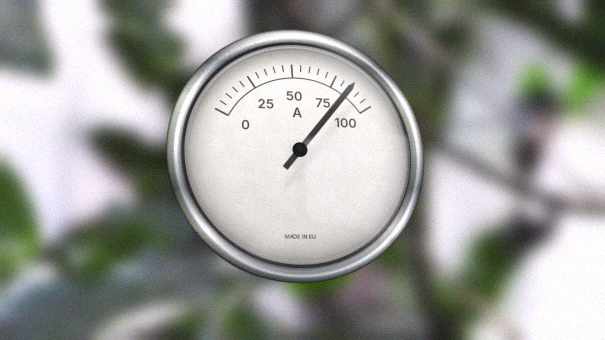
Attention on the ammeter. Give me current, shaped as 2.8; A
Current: 85; A
